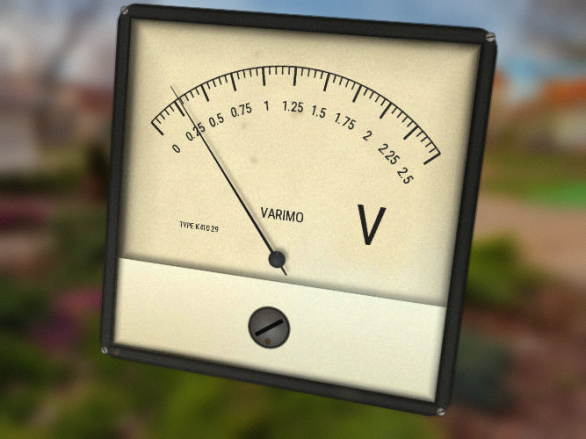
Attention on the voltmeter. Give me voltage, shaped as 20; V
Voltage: 0.3; V
